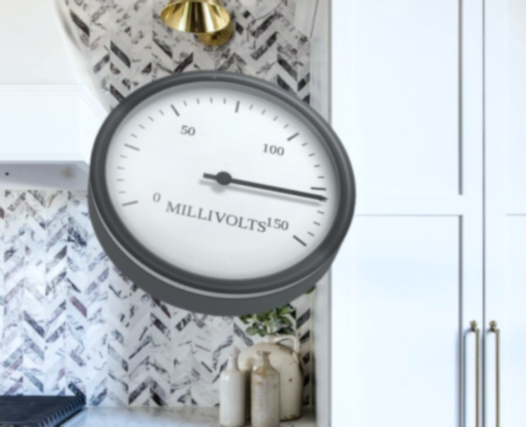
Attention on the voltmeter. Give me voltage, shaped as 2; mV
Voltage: 130; mV
